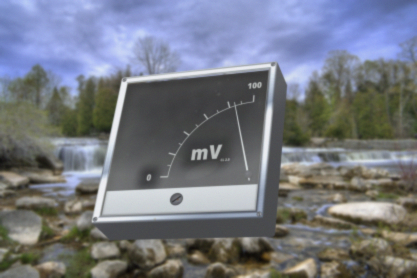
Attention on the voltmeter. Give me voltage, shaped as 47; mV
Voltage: 85; mV
